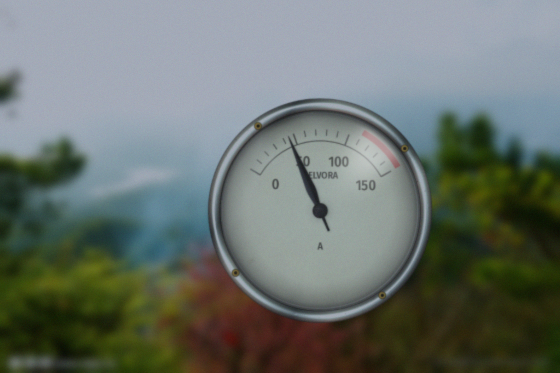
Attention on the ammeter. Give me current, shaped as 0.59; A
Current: 45; A
